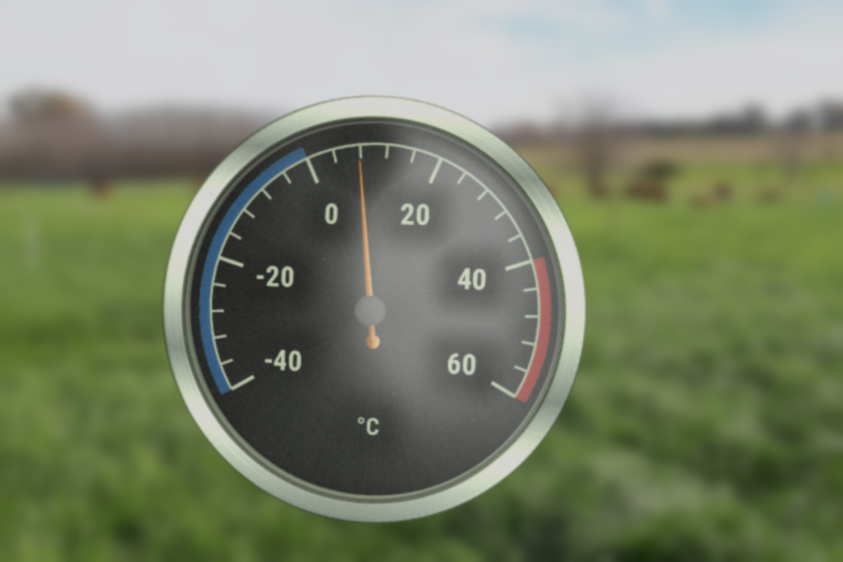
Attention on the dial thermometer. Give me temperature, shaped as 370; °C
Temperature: 8; °C
